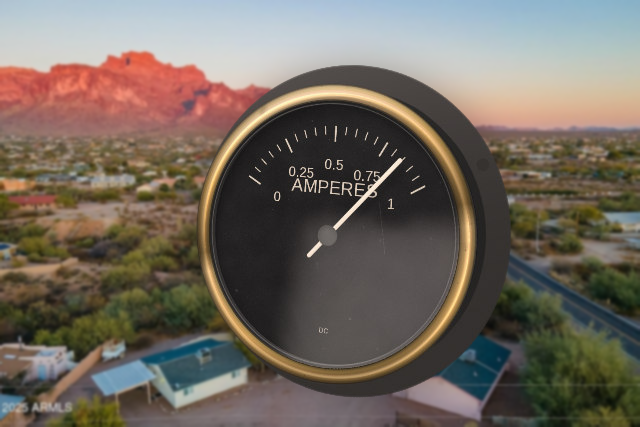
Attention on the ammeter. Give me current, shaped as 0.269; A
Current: 0.85; A
